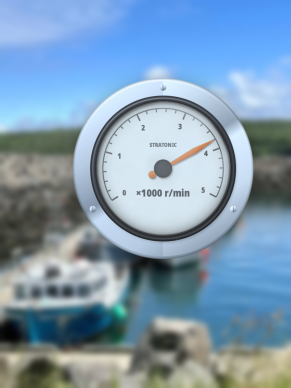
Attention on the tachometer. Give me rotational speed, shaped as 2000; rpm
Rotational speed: 3800; rpm
